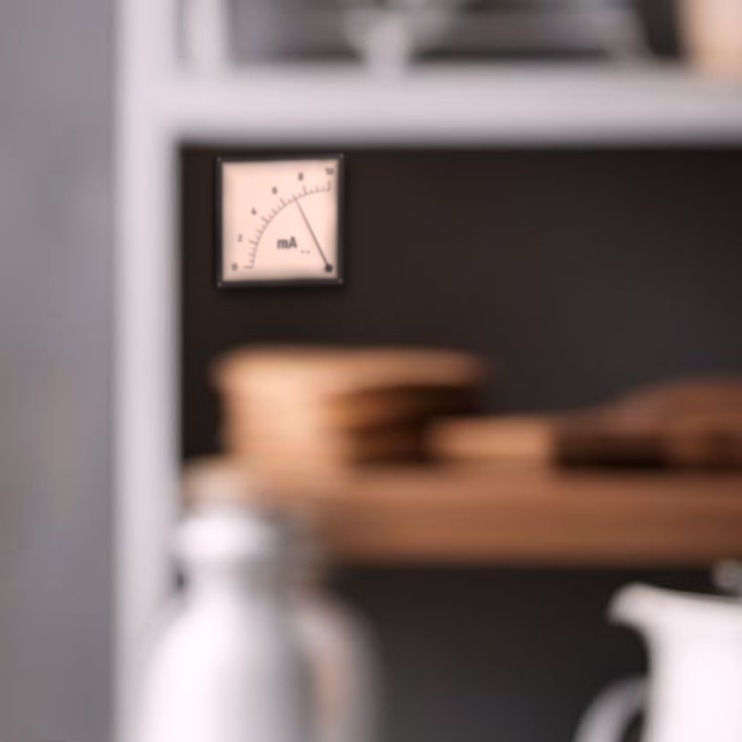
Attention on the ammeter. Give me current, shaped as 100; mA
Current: 7; mA
